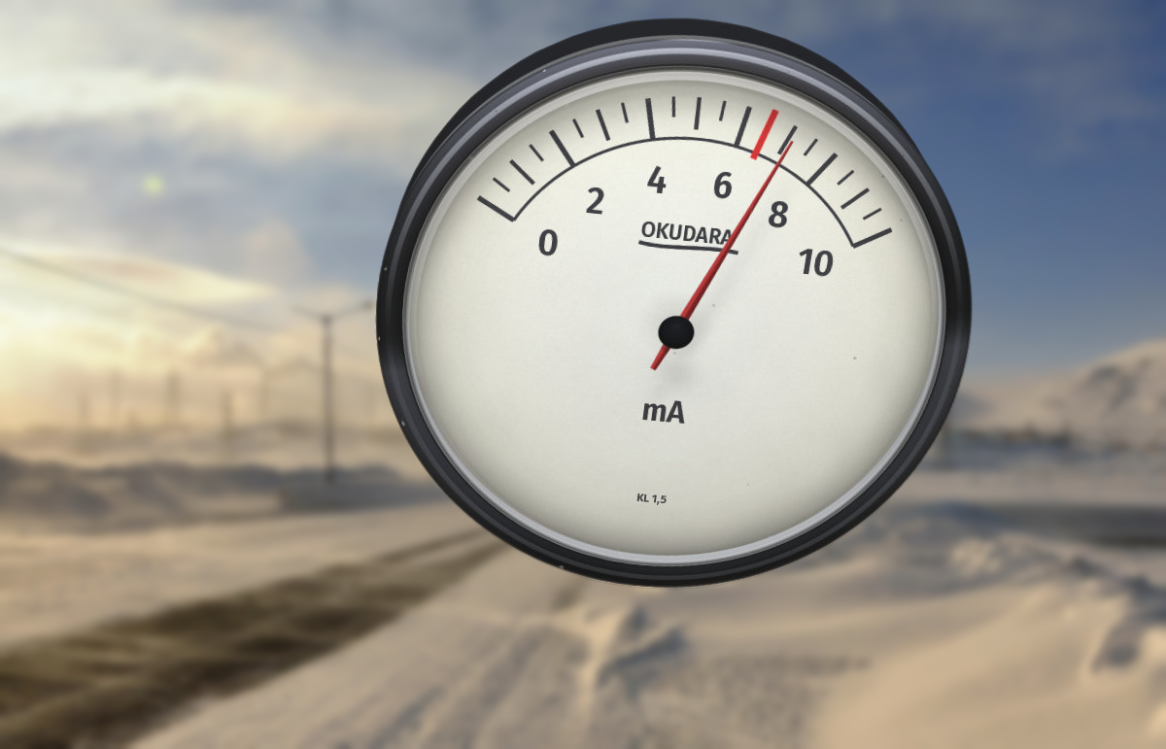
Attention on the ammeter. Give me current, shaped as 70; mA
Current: 7; mA
